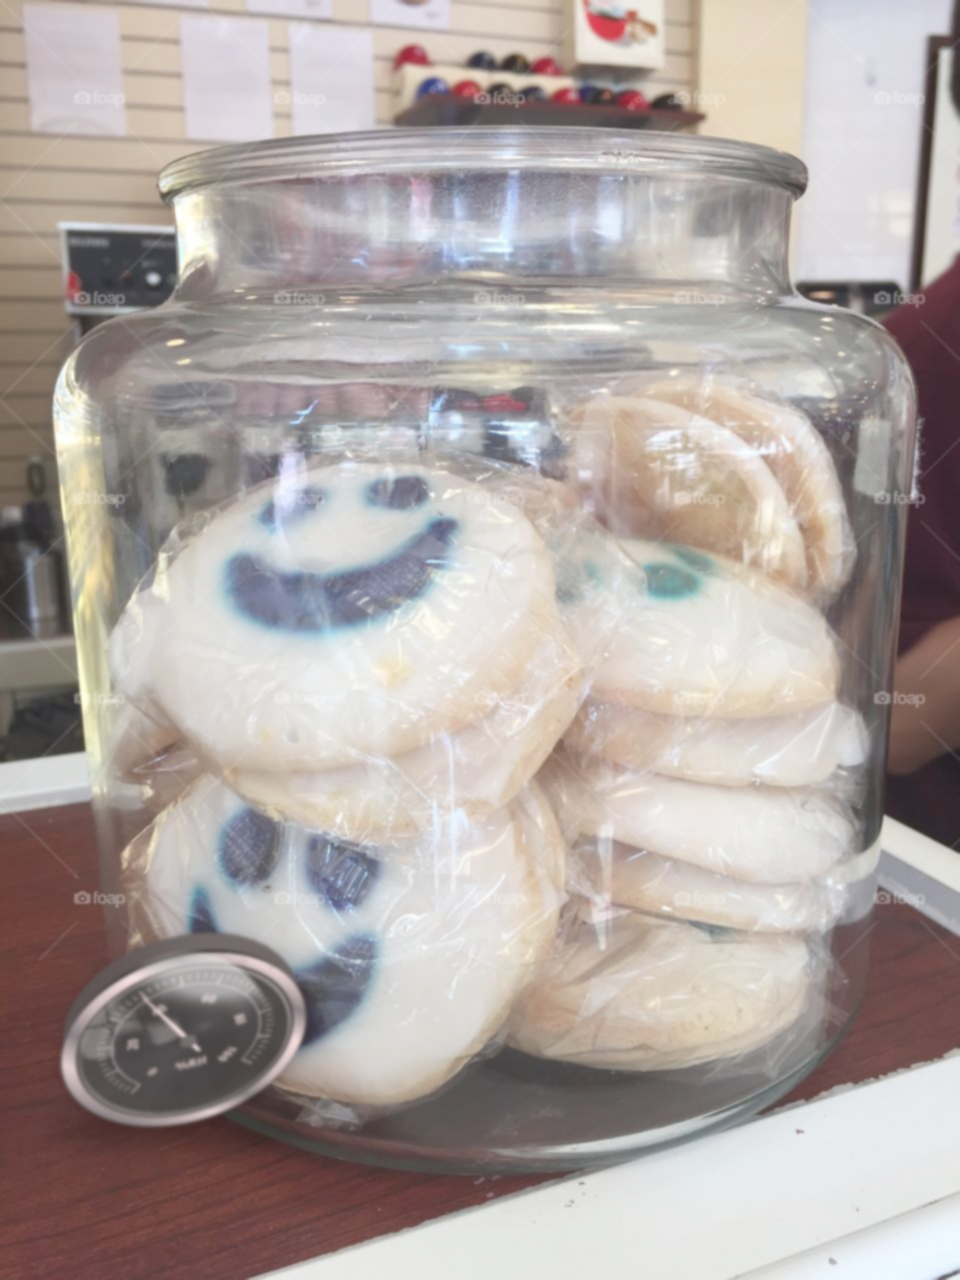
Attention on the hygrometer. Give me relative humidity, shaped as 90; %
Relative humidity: 40; %
